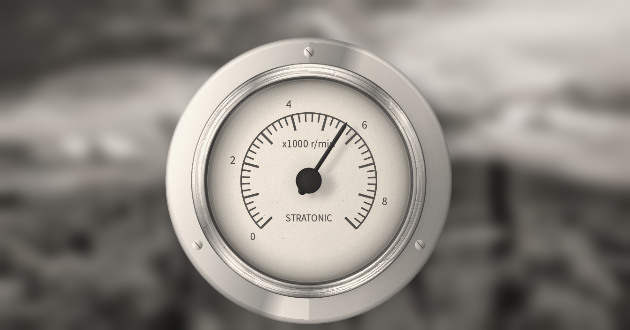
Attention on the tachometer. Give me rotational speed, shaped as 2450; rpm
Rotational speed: 5600; rpm
